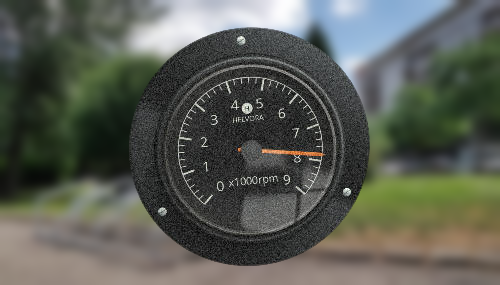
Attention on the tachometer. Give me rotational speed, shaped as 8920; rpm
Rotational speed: 7800; rpm
